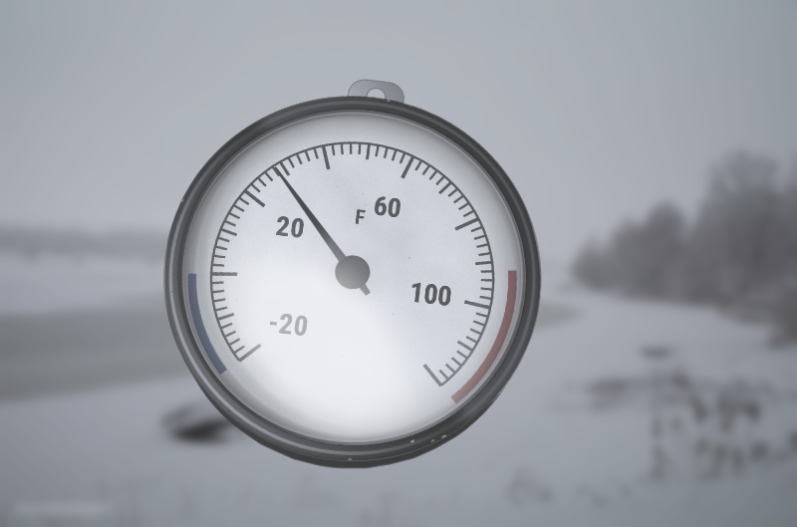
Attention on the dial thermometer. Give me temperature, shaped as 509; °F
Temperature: 28; °F
